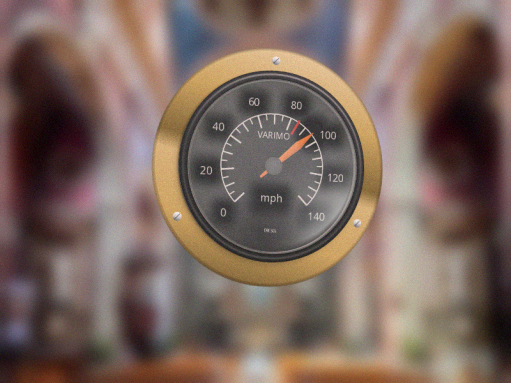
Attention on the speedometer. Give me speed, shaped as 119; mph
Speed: 95; mph
